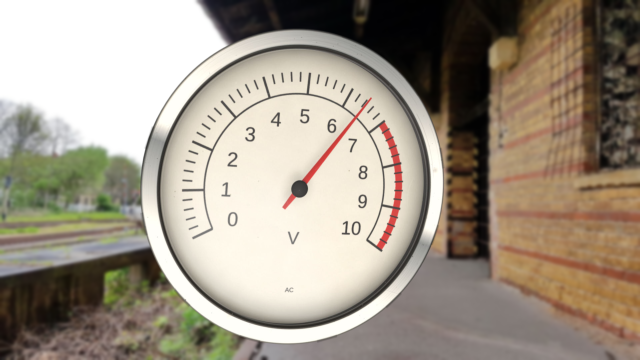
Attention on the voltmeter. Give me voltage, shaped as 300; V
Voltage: 6.4; V
